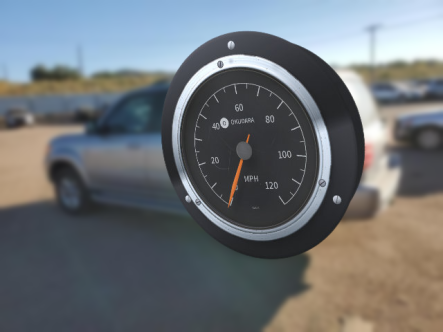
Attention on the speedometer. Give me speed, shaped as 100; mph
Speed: 0; mph
